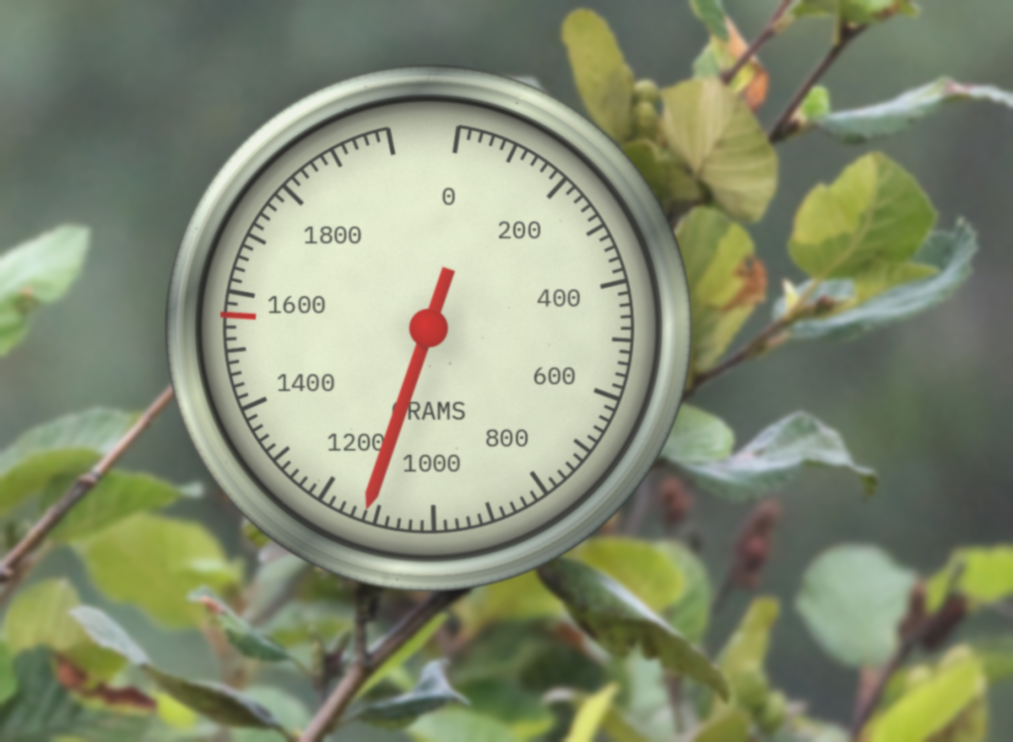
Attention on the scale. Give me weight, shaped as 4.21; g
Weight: 1120; g
